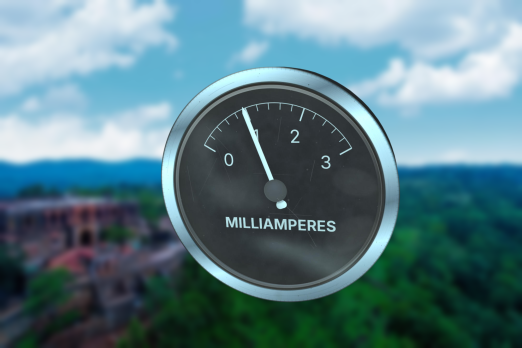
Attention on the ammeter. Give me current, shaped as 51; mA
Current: 1; mA
